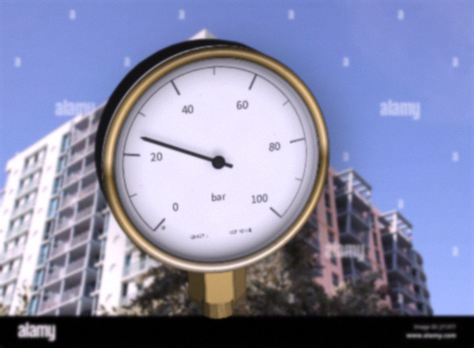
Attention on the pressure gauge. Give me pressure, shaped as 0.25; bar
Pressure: 25; bar
